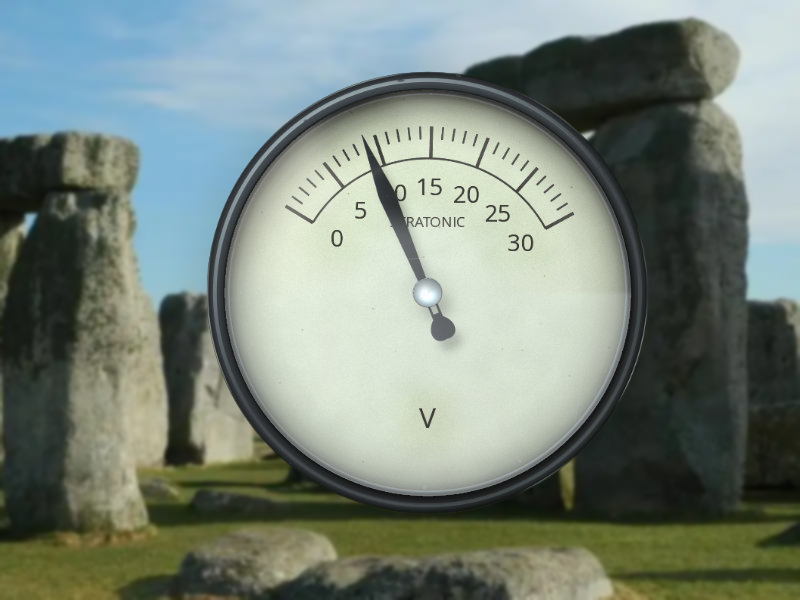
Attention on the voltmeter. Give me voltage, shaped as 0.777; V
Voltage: 9; V
